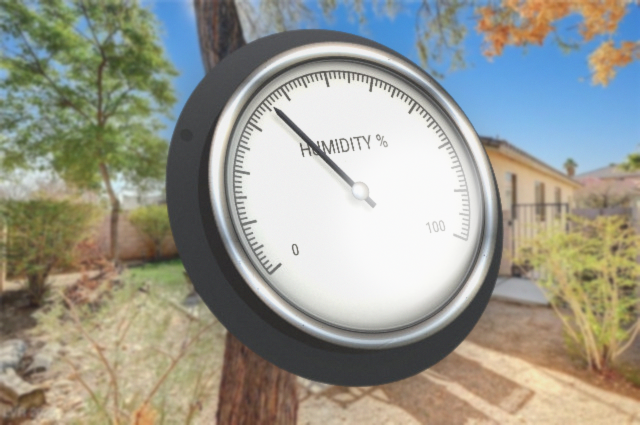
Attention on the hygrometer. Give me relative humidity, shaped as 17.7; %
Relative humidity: 35; %
